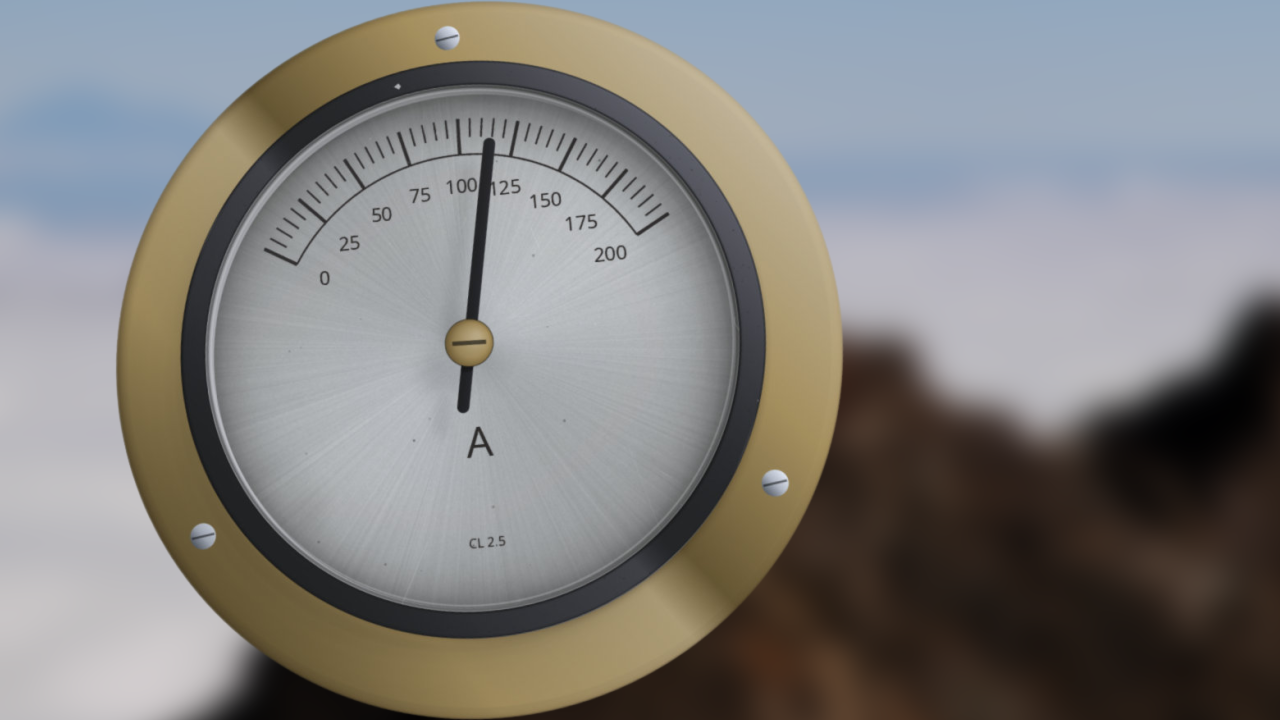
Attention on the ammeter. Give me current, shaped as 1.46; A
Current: 115; A
